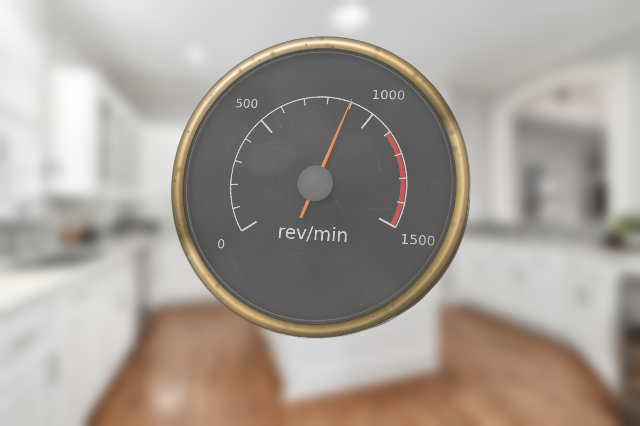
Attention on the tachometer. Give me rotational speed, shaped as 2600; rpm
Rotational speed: 900; rpm
